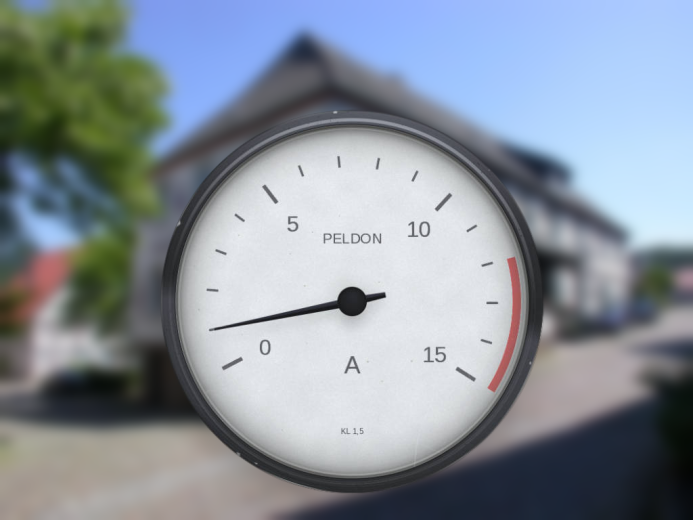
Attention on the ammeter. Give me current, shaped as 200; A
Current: 1; A
